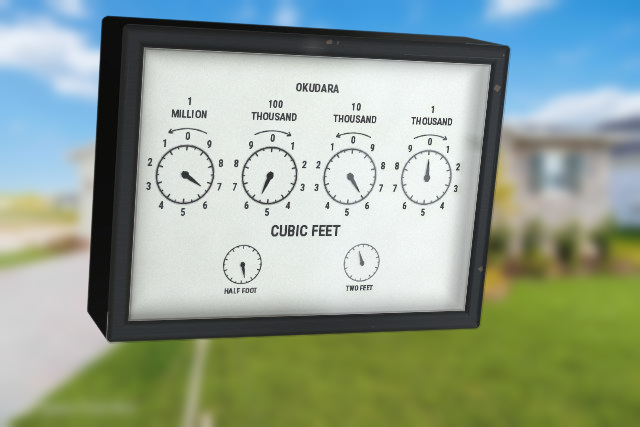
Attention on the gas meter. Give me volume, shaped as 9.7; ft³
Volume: 656000; ft³
